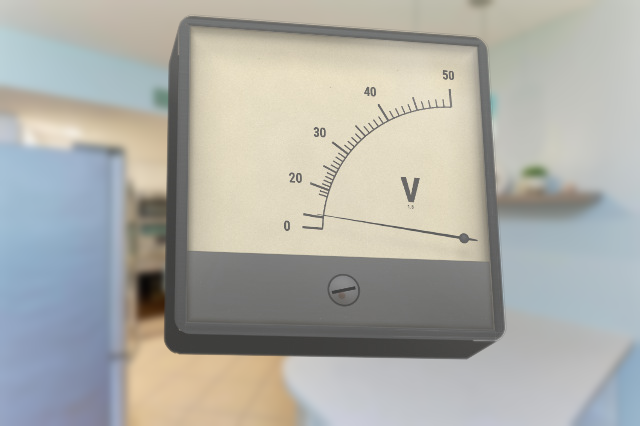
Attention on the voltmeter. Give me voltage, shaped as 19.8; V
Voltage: 10; V
